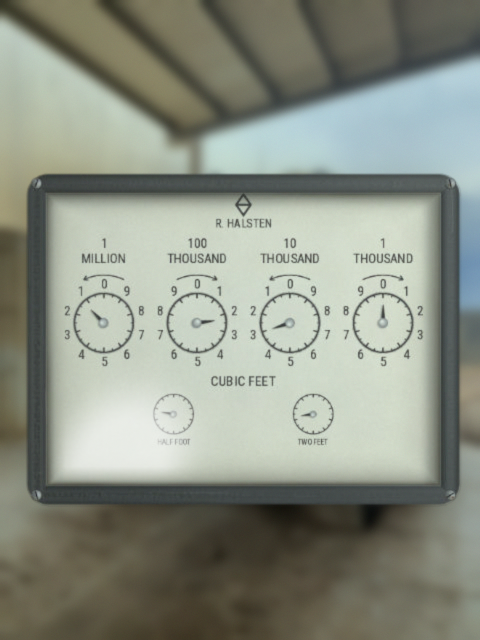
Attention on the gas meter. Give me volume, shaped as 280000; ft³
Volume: 123000; ft³
